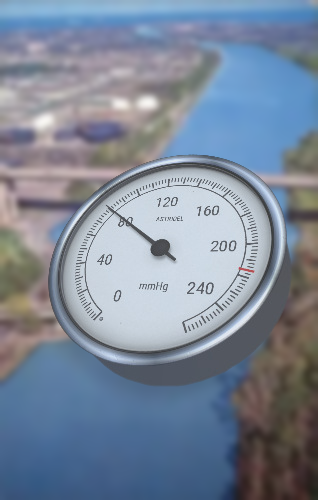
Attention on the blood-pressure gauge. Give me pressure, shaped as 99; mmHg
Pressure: 80; mmHg
